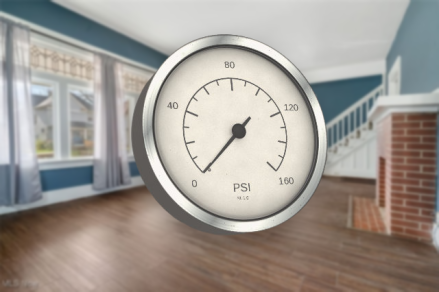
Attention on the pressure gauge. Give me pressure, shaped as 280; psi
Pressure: 0; psi
